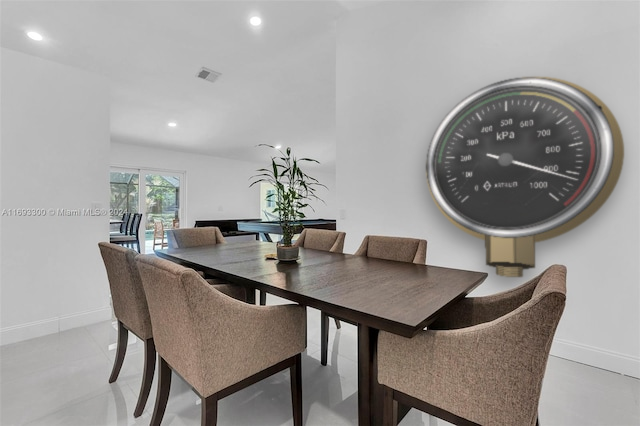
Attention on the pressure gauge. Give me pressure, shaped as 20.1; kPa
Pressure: 920; kPa
